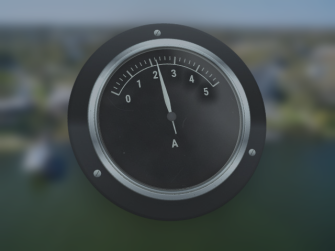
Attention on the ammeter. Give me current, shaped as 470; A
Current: 2.2; A
